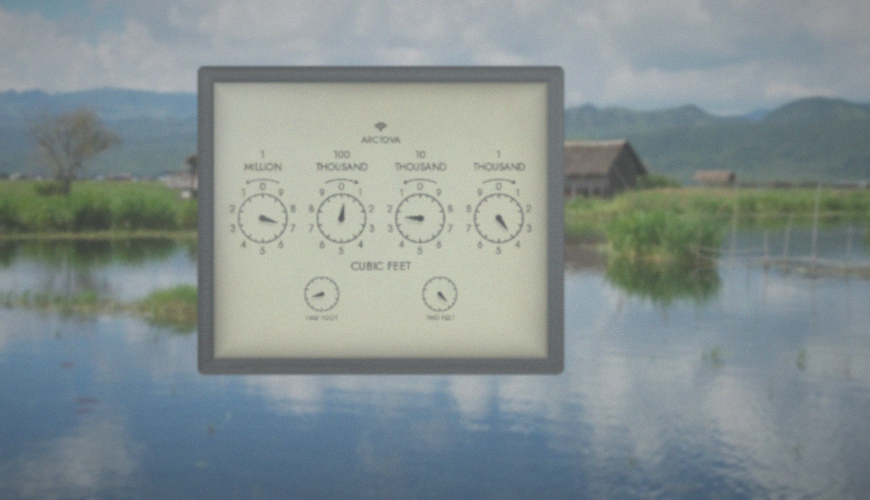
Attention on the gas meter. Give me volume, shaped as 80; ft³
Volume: 702400; ft³
